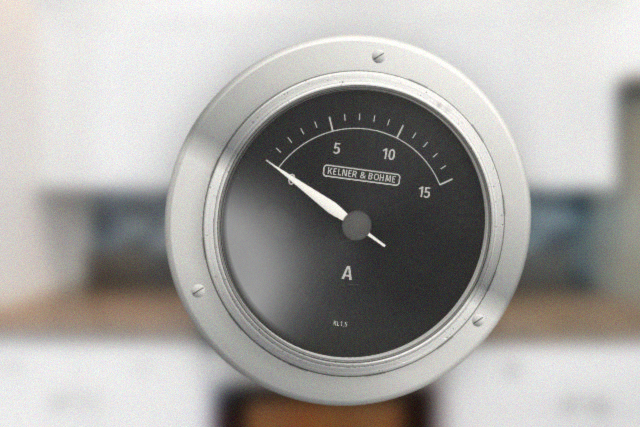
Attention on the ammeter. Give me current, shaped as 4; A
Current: 0; A
